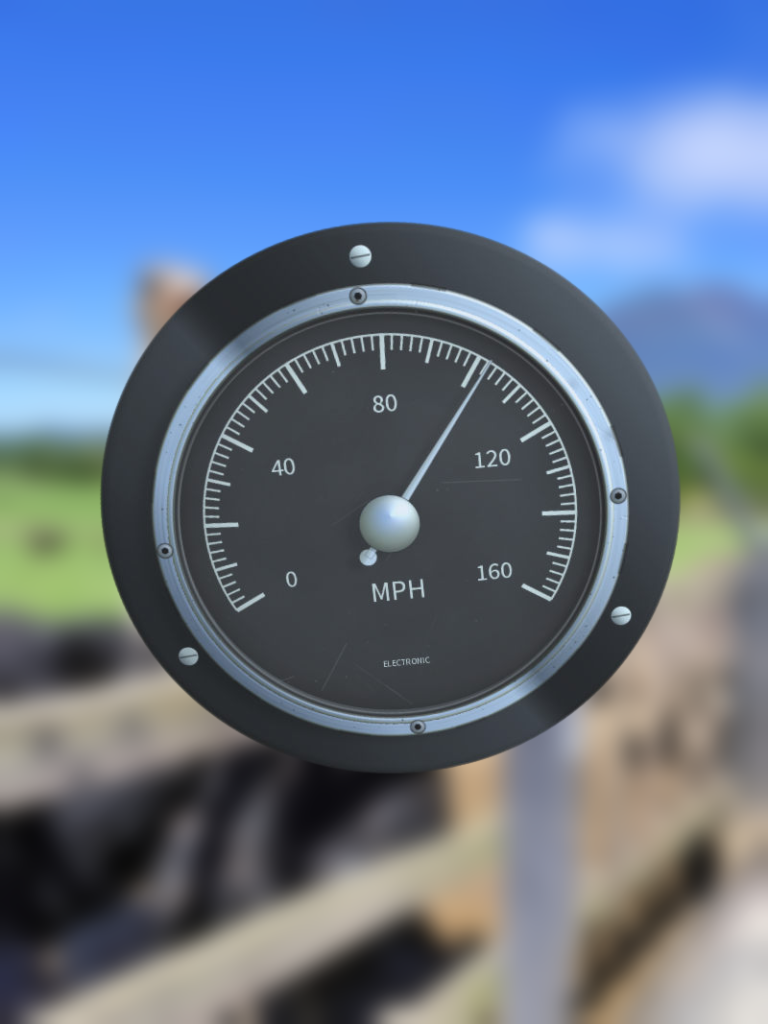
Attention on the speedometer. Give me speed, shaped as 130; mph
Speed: 102; mph
